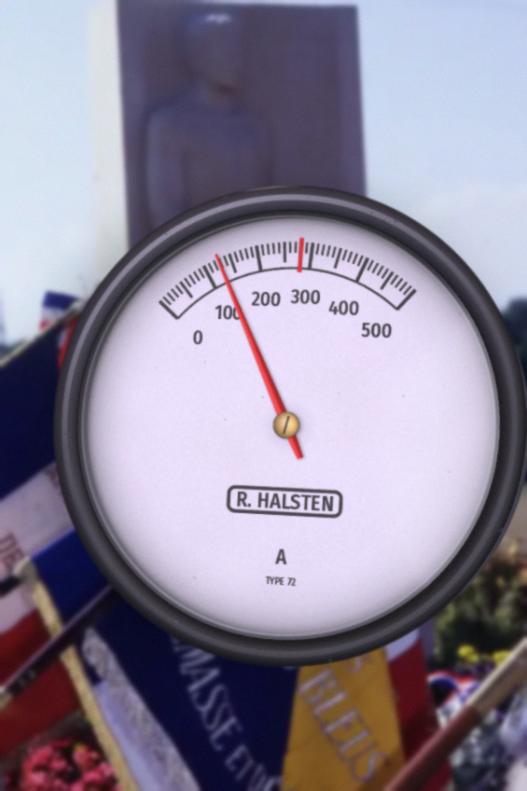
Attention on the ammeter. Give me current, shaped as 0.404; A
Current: 130; A
